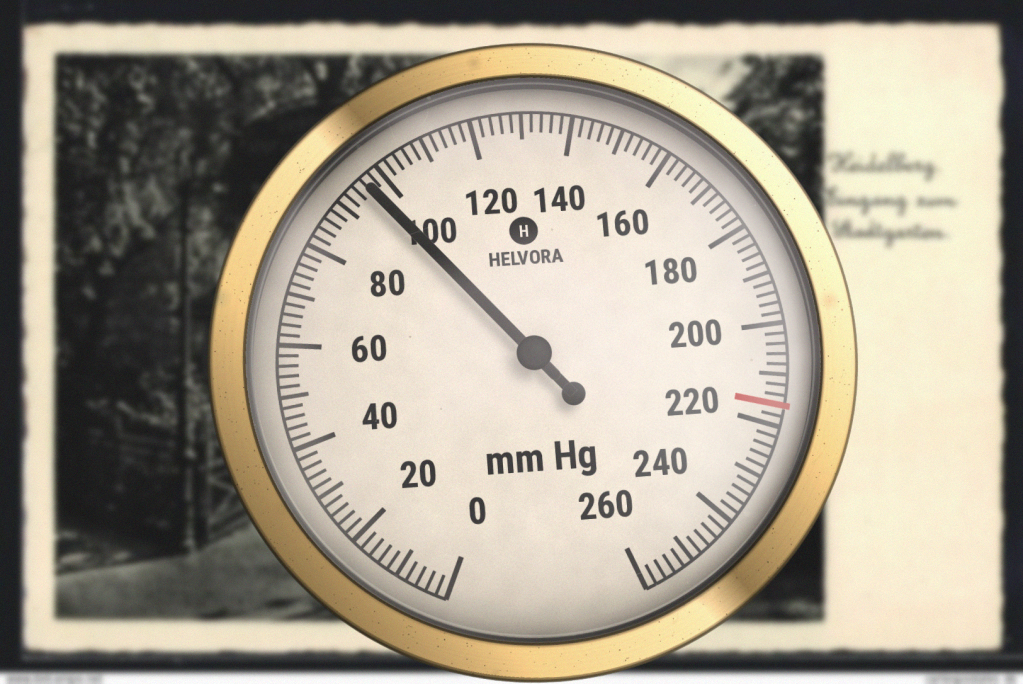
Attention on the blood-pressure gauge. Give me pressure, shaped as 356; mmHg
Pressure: 96; mmHg
